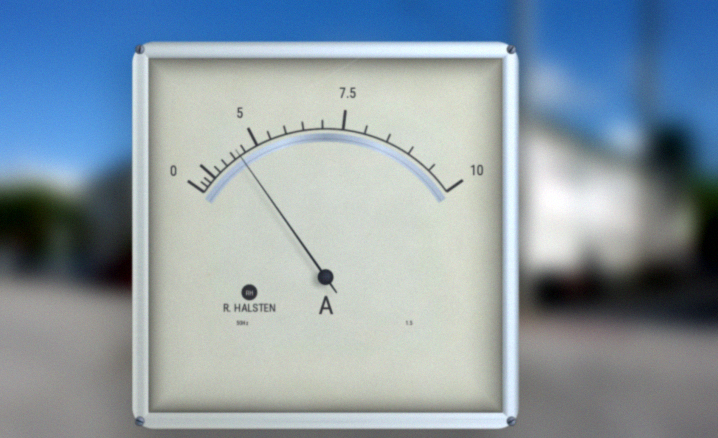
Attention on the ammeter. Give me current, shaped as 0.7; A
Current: 4.25; A
